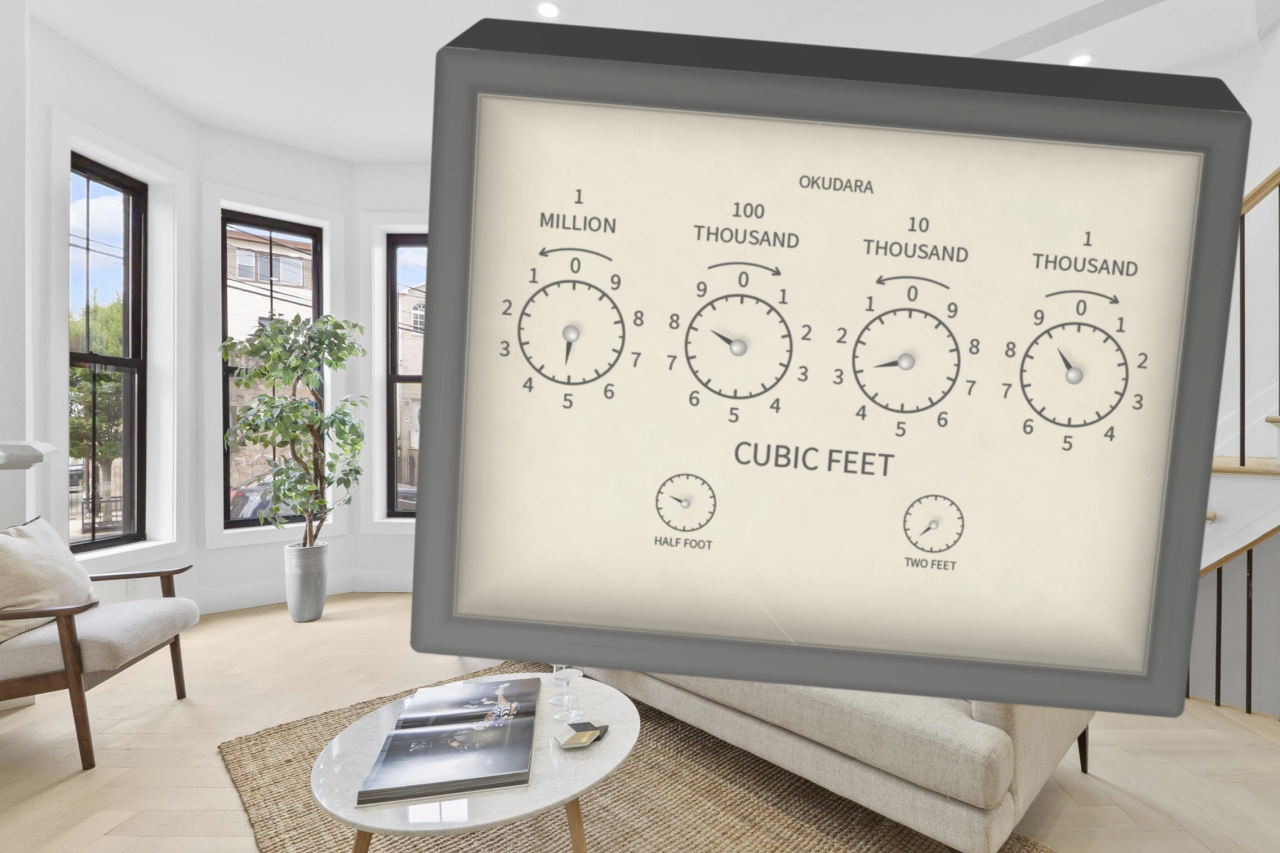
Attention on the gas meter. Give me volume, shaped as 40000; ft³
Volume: 482900; ft³
